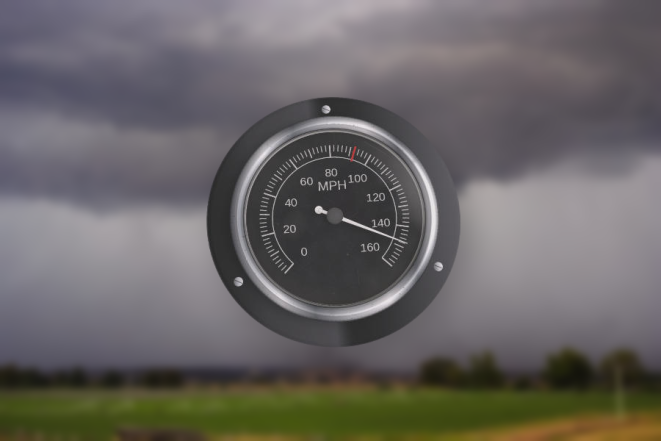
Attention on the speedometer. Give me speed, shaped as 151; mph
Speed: 148; mph
